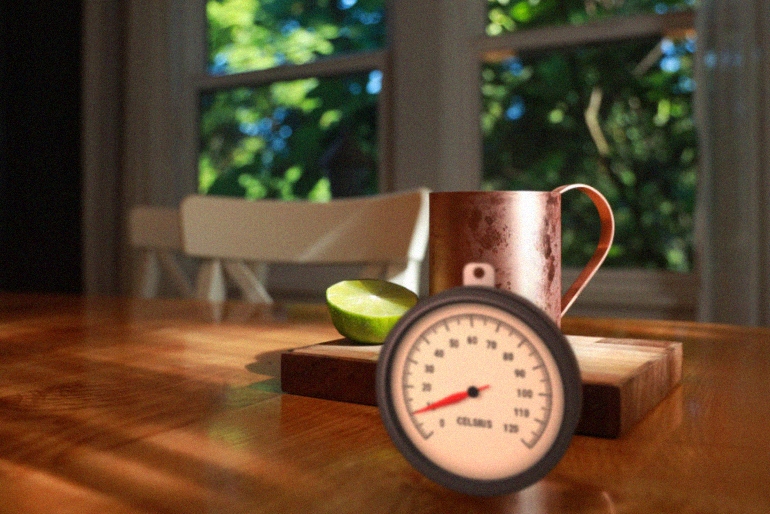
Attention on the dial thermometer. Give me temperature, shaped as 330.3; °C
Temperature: 10; °C
